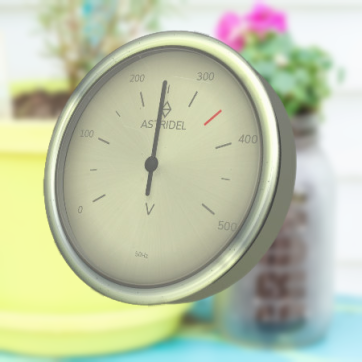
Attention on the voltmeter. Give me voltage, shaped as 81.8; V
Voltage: 250; V
